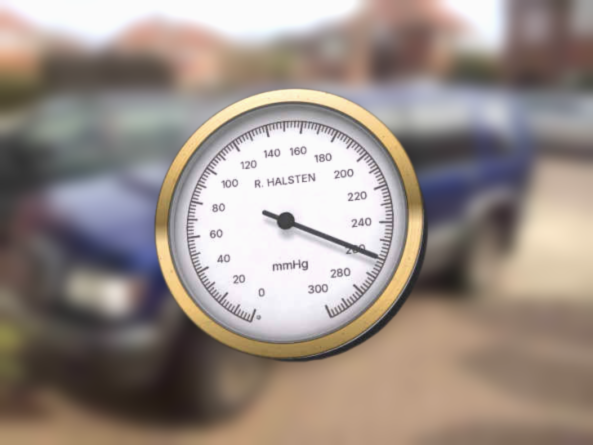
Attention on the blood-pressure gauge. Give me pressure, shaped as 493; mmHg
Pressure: 260; mmHg
